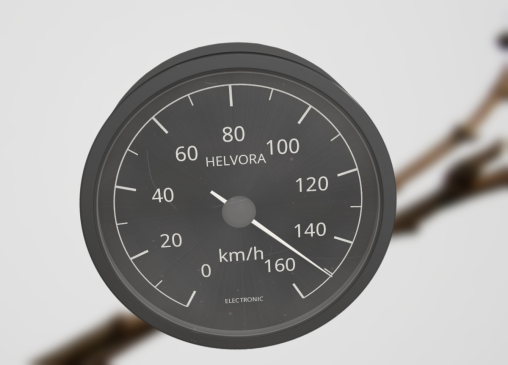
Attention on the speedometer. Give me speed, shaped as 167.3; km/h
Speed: 150; km/h
